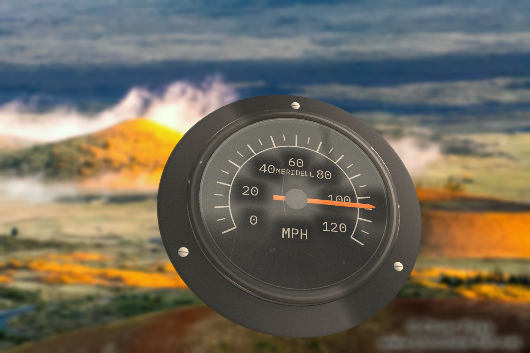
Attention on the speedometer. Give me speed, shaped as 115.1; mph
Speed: 105; mph
